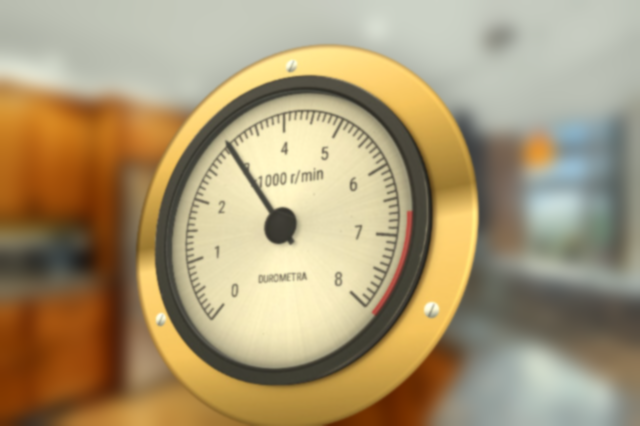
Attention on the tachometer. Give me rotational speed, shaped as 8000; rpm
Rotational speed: 3000; rpm
